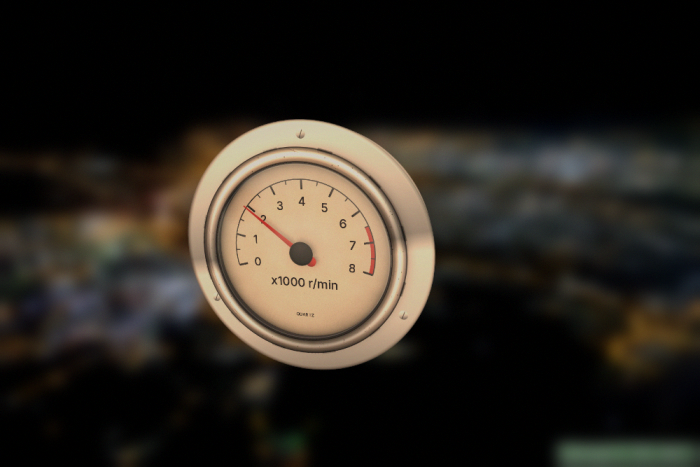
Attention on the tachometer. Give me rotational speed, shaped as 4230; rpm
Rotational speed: 2000; rpm
